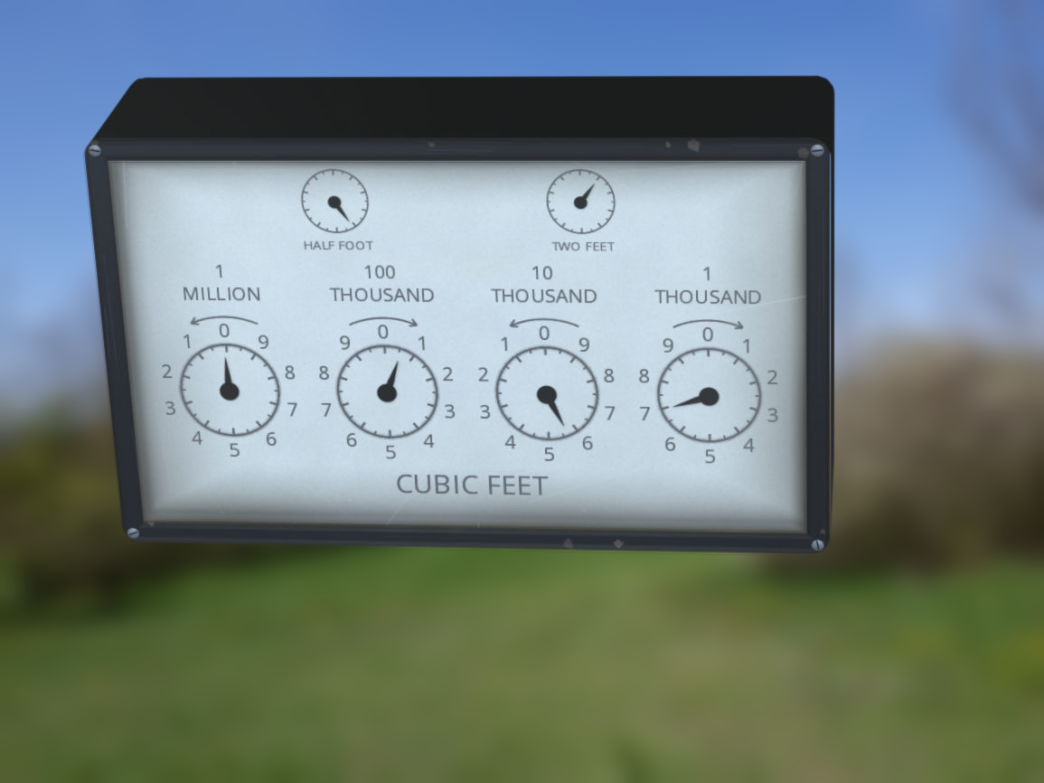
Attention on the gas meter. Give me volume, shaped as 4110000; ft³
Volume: 5700; ft³
